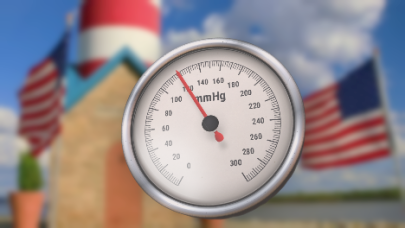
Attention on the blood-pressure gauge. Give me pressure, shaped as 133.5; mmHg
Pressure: 120; mmHg
